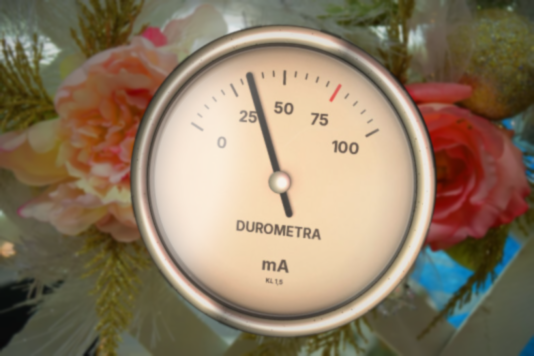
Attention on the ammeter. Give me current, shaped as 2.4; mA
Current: 35; mA
